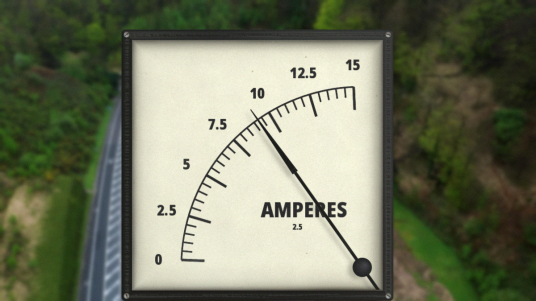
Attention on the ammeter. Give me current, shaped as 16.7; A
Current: 9.25; A
